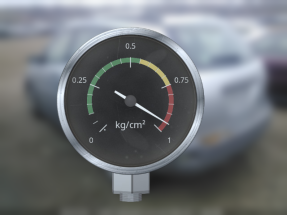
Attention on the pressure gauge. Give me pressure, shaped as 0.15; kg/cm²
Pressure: 0.95; kg/cm²
